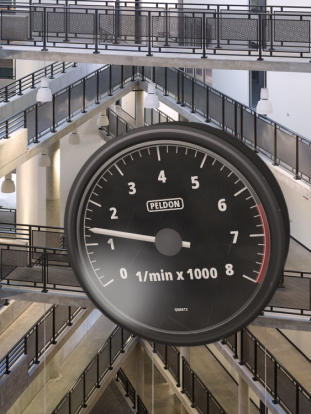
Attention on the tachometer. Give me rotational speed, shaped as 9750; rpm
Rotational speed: 1400; rpm
